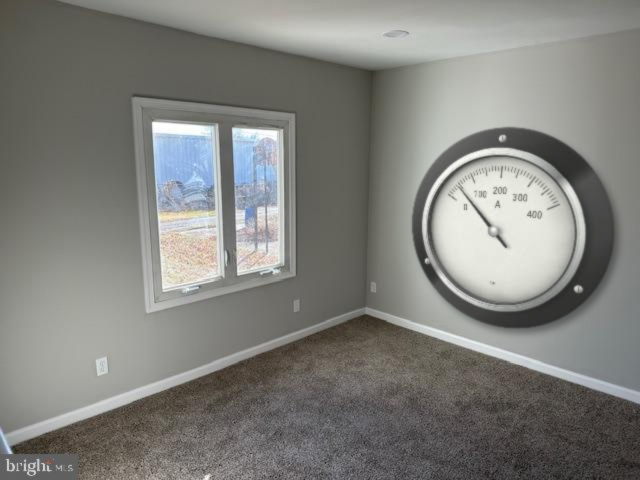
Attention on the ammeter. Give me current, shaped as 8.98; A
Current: 50; A
